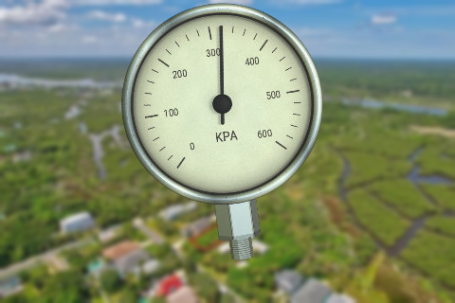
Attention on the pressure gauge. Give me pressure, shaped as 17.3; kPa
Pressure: 320; kPa
